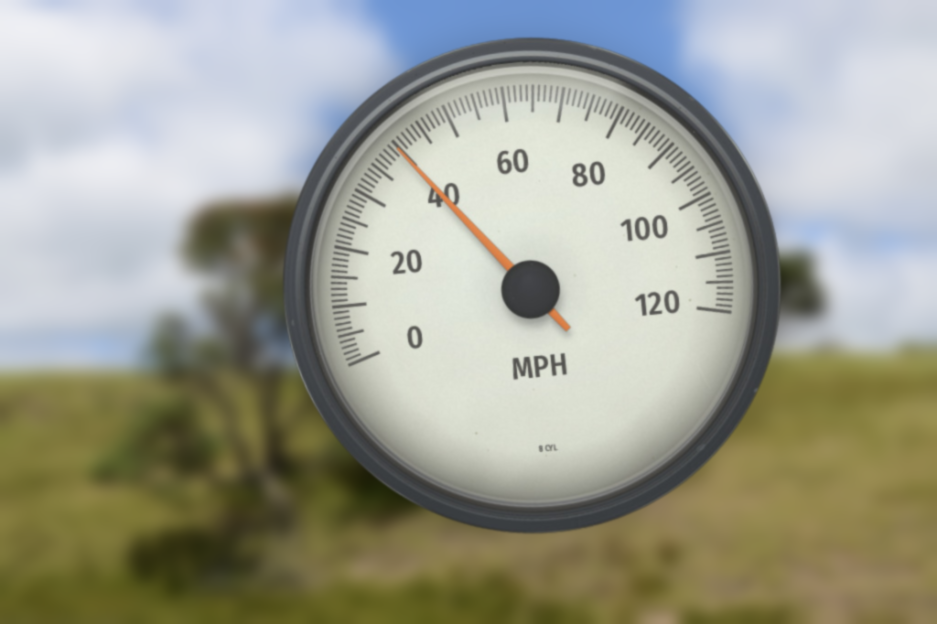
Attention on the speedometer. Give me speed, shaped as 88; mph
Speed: 40; mph
